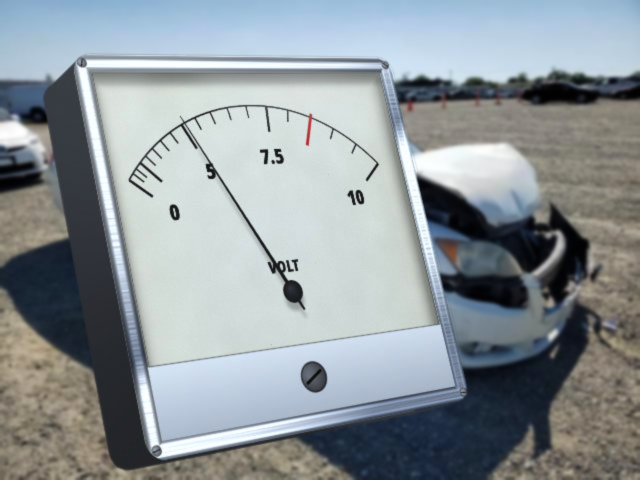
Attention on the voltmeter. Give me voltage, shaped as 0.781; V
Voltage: 5; V
